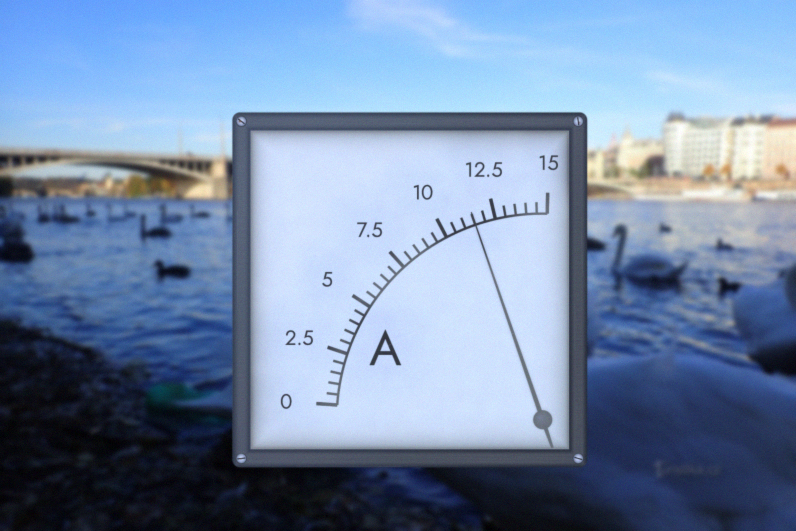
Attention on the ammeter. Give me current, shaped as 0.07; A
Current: 11.5; A
